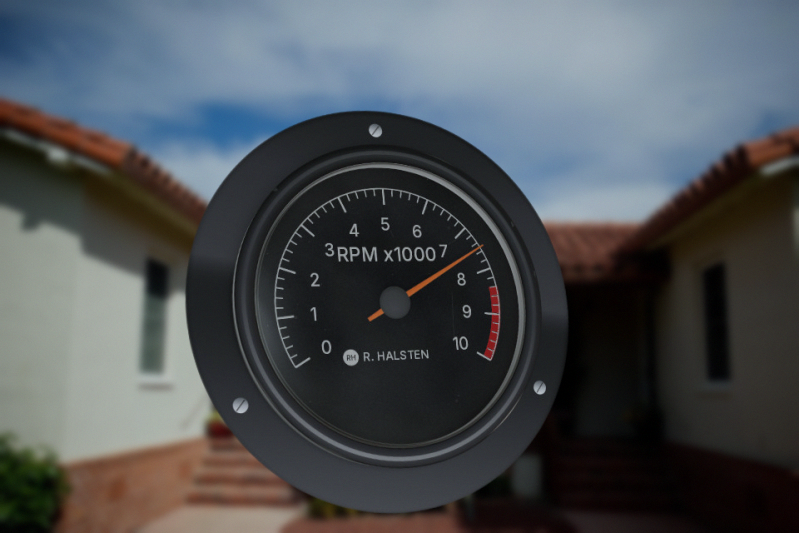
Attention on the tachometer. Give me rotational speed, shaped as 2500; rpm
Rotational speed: 7500; rpm
